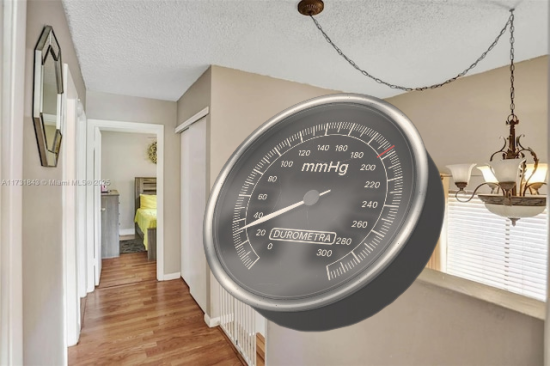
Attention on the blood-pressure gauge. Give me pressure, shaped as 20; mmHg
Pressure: 30; mmHg
